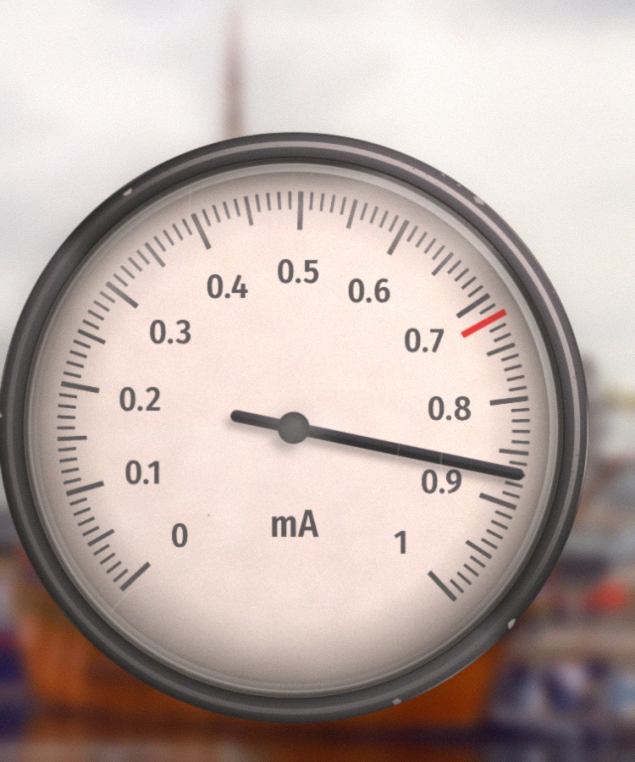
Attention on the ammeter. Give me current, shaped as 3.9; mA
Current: 0.87; mA
